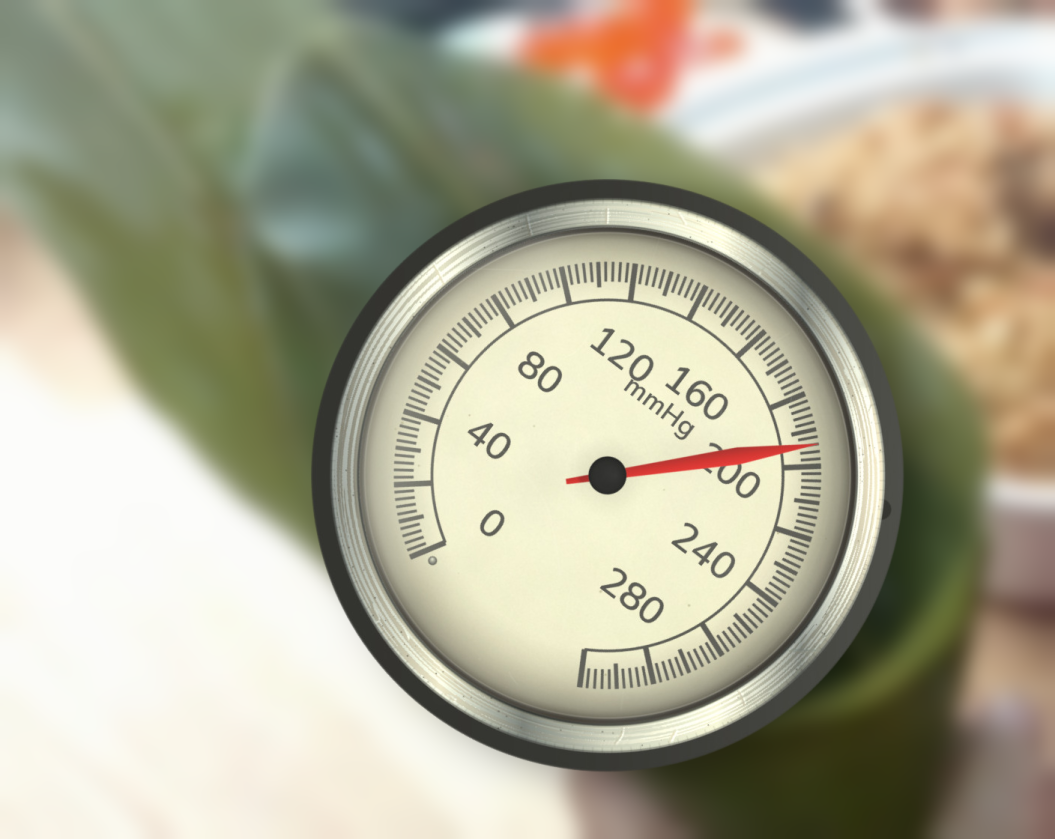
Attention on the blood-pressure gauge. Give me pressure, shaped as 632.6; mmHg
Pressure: 194; mmHg
